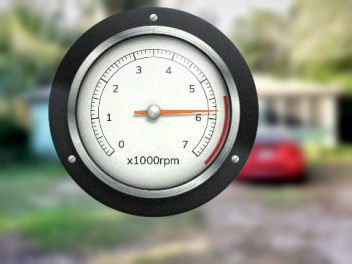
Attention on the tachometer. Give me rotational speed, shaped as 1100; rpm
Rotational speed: 5800; rpm
